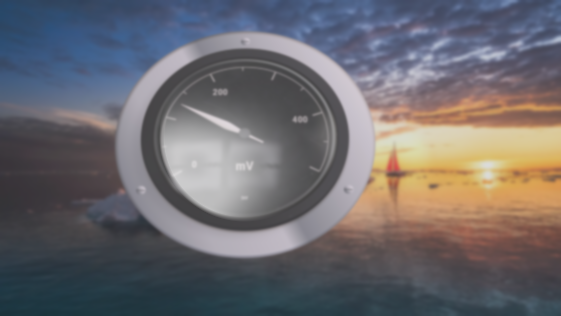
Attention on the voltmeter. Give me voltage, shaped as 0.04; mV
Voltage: 125; mV
